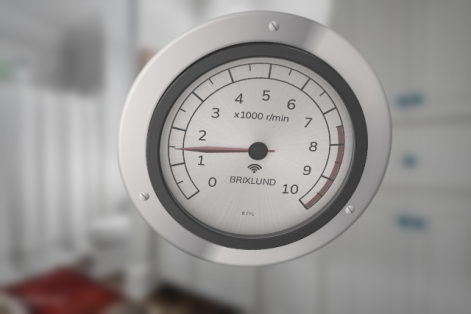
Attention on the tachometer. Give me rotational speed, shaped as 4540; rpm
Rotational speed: 1500; rpm
